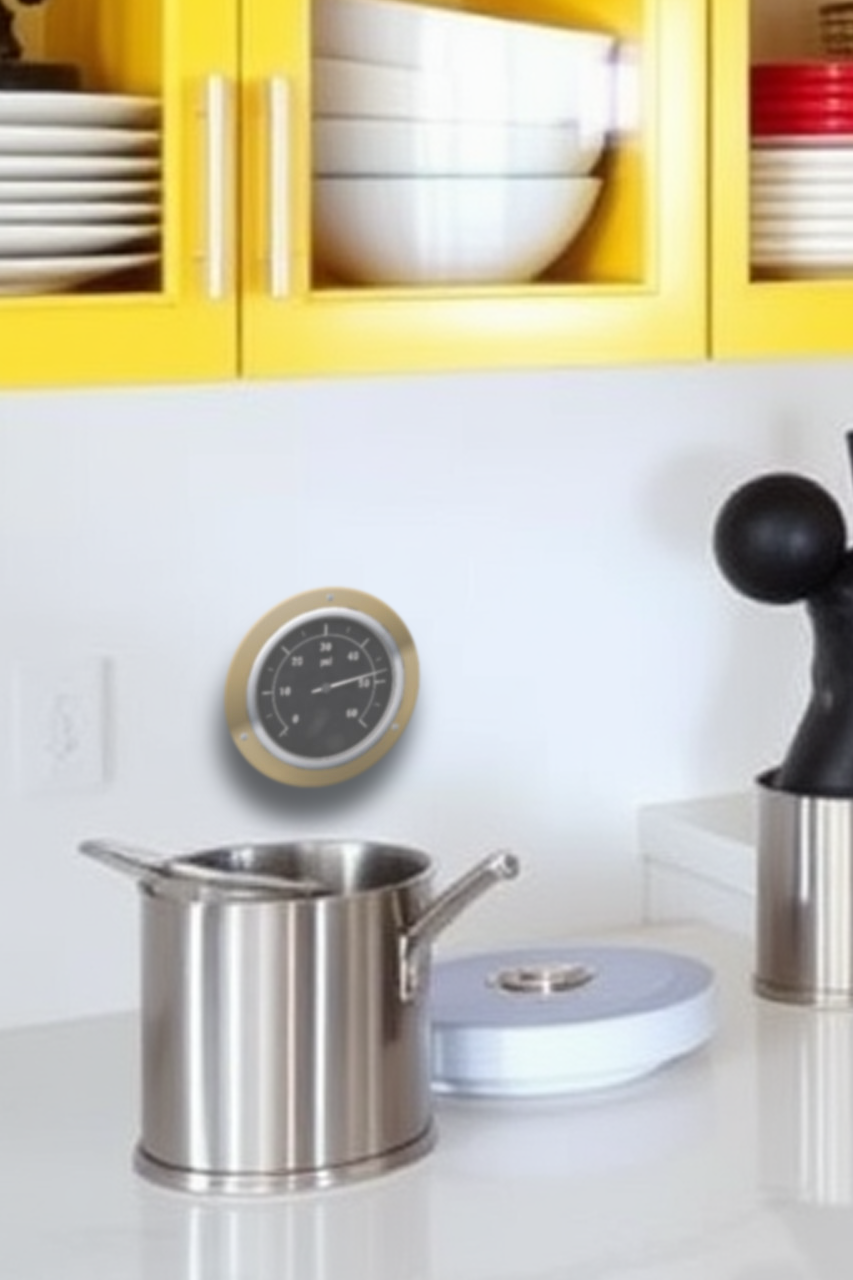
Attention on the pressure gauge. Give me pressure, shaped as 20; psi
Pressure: 47.5; psi
